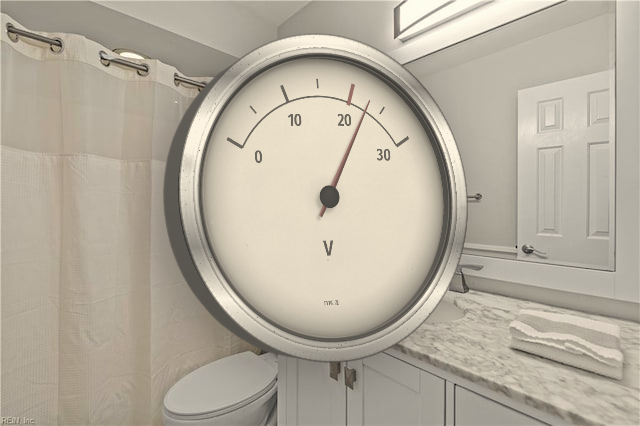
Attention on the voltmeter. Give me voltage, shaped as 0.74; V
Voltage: 22.5; V
